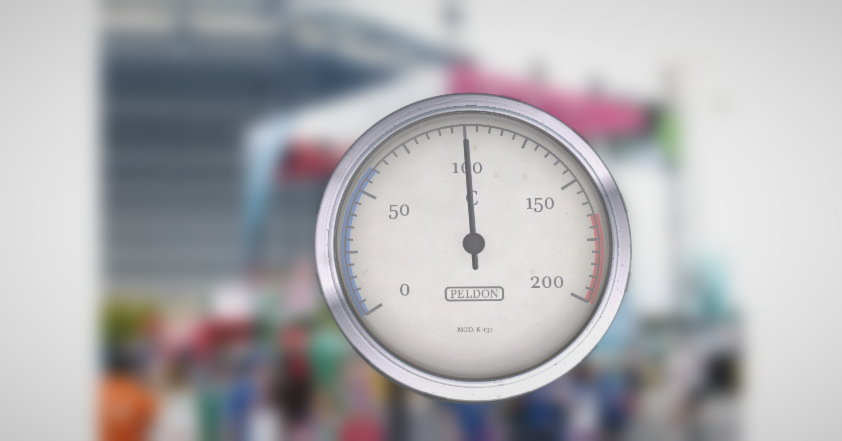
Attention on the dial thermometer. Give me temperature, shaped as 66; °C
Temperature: 100; °C
